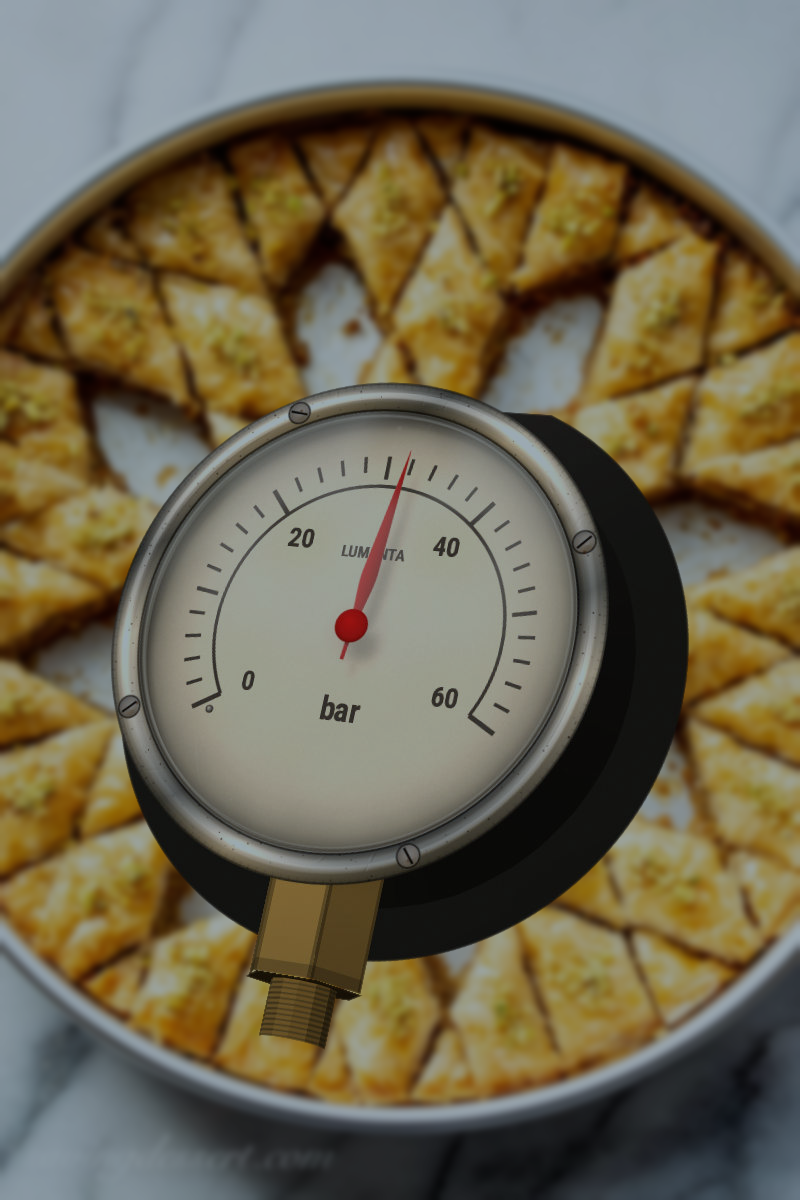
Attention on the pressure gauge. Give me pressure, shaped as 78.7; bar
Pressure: 32; bar
